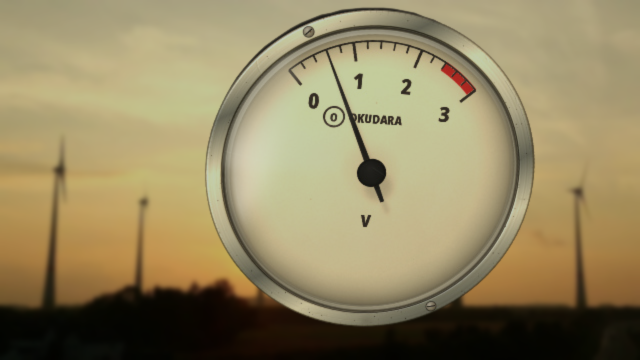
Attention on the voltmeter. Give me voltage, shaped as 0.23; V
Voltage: 0.6; V
